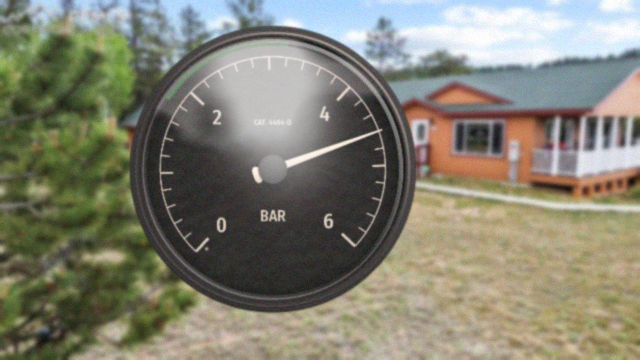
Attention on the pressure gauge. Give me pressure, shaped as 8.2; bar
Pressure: 4.6; bar
